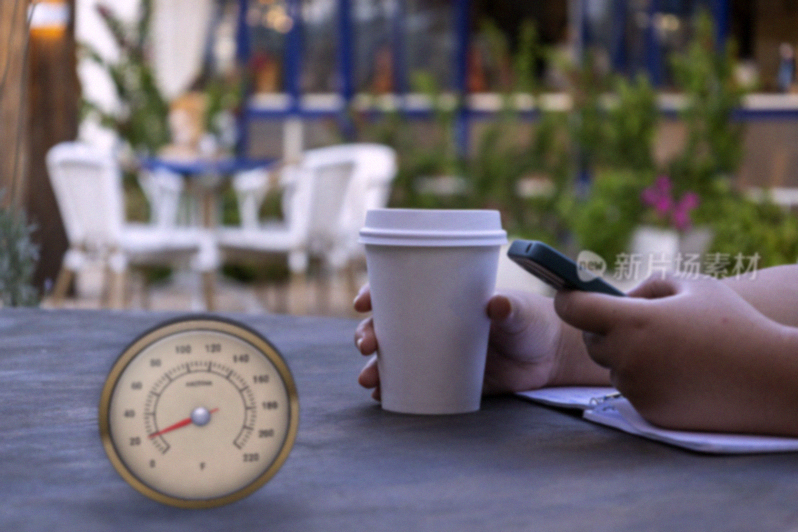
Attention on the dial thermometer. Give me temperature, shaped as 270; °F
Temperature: 20; °F
